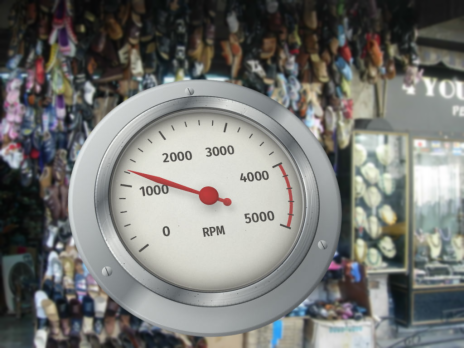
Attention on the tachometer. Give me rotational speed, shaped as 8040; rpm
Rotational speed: 1200; rpm
